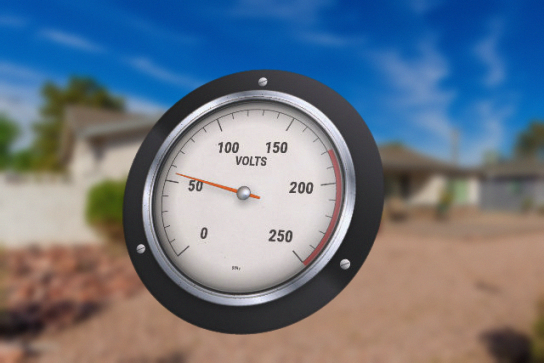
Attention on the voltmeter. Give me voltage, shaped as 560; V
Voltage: 55; V
